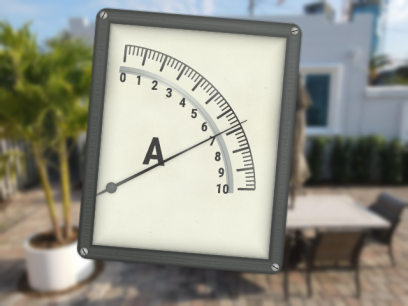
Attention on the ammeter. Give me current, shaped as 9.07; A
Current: 6.8; A
